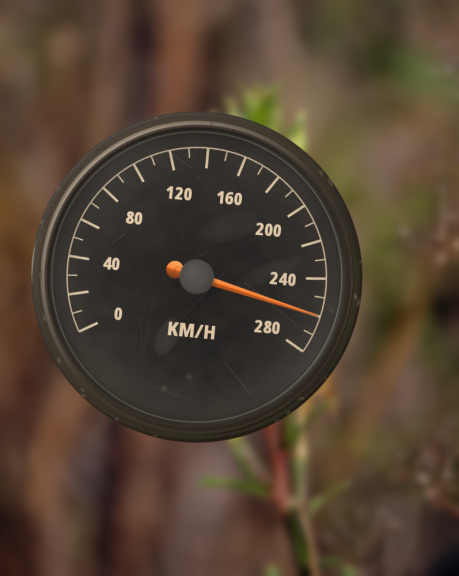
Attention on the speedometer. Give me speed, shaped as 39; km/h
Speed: 260; km/h
